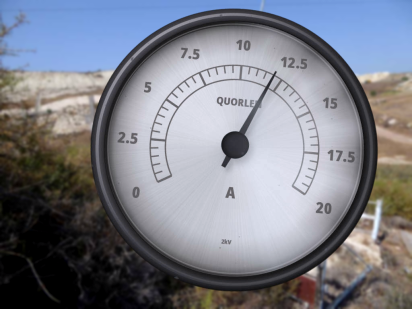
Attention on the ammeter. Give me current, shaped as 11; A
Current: 12; A
